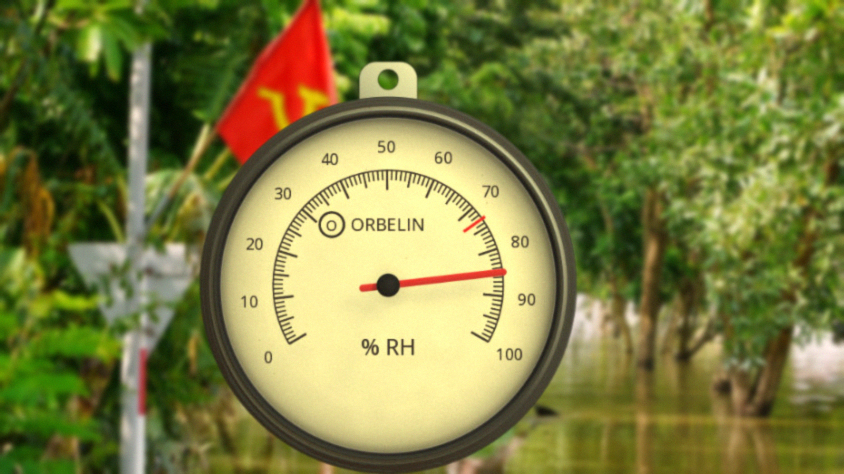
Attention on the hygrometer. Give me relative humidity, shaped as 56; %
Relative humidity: 85; %
